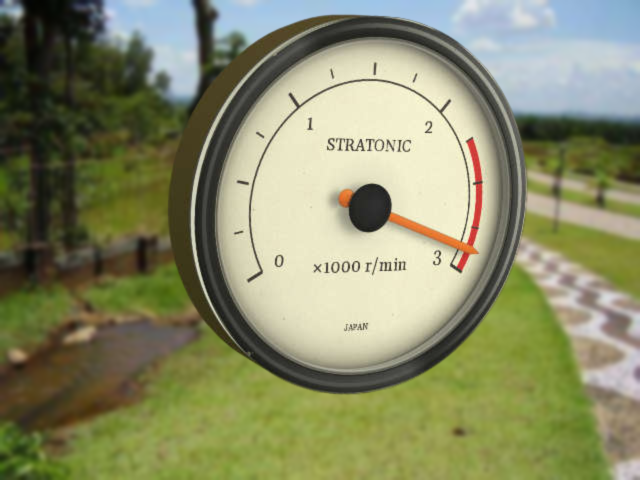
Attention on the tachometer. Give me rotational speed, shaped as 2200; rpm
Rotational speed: 2875; rpm
